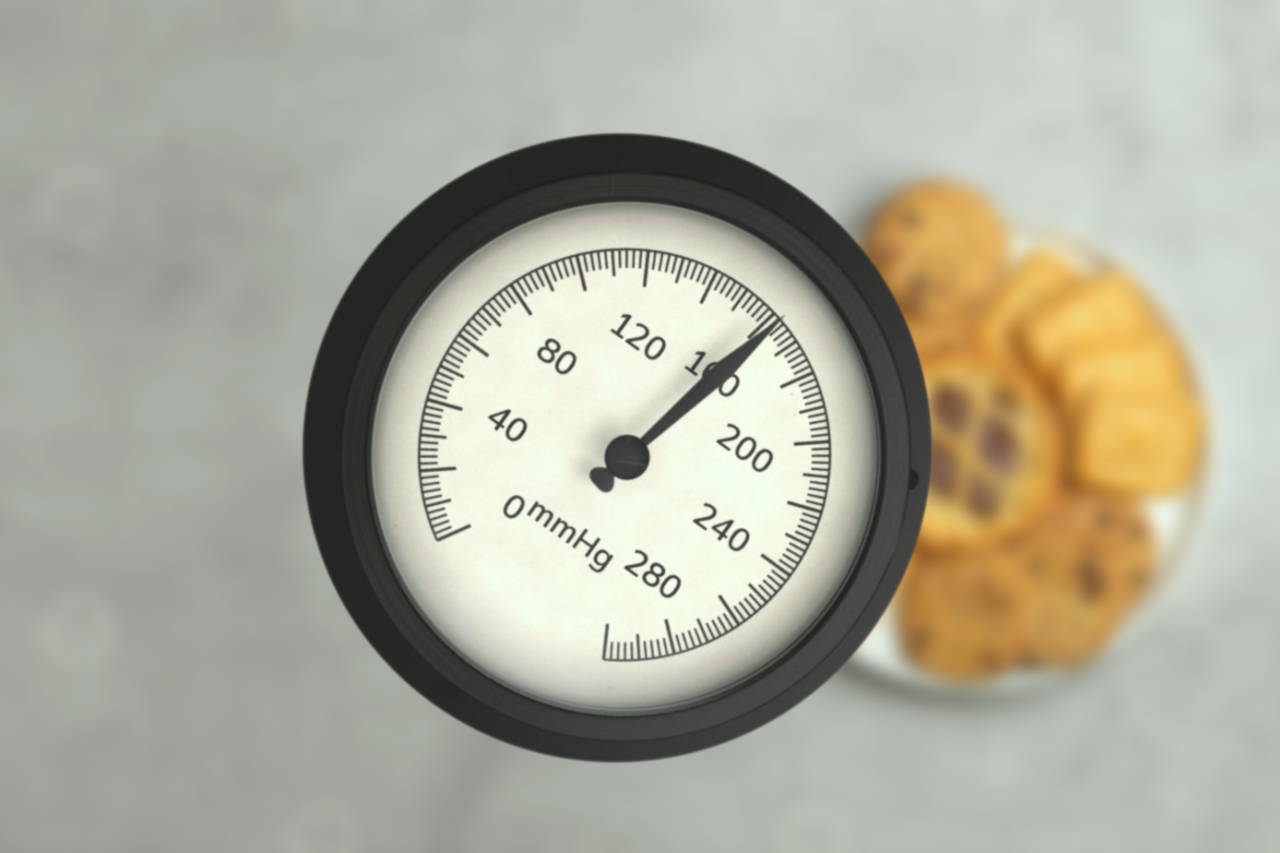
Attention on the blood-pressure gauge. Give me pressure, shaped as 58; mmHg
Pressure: 162; mmHg
